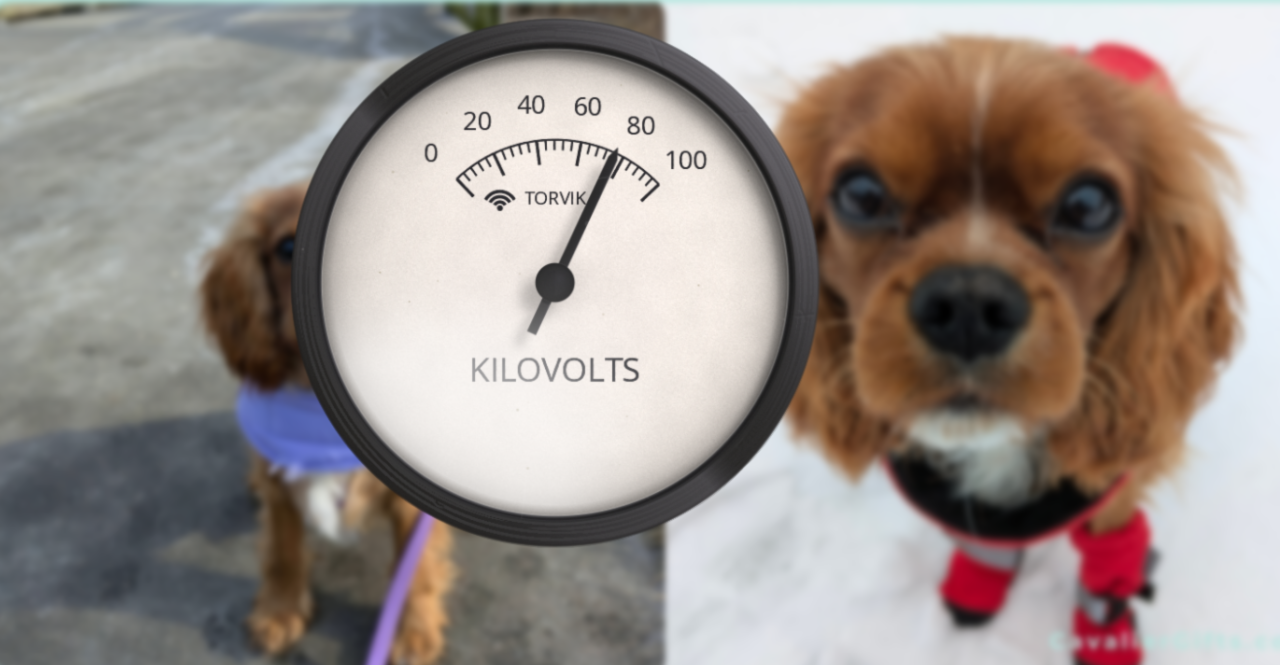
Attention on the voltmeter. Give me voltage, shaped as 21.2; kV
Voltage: 76; kV
